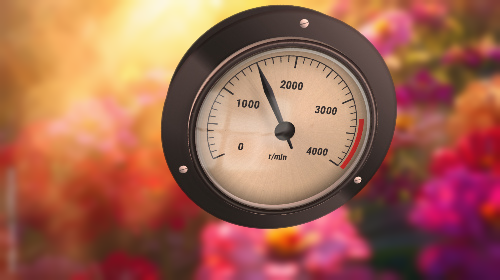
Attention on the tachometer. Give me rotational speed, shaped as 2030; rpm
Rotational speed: 1500; rpm
